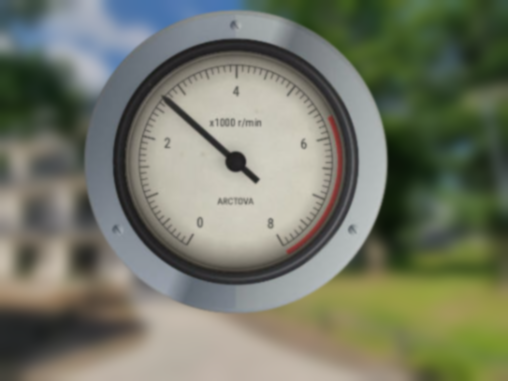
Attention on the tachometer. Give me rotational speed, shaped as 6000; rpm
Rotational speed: 2700; rpm
